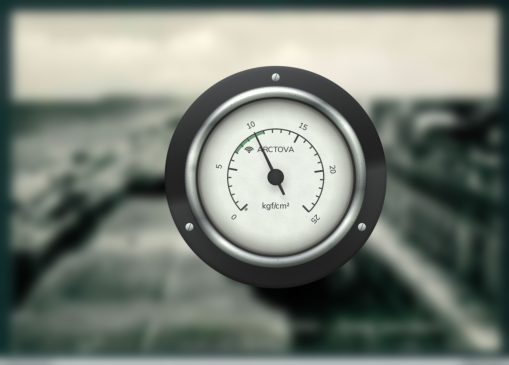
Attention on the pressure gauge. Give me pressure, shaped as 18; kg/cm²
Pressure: 10; kg/cm²
